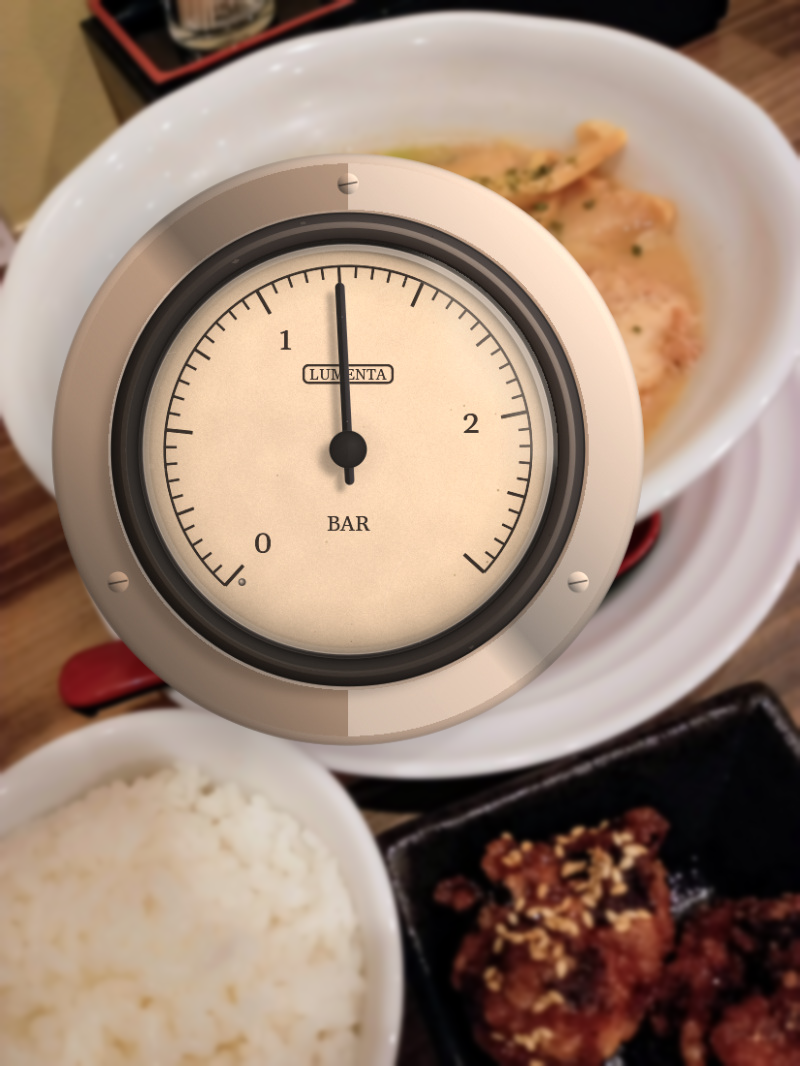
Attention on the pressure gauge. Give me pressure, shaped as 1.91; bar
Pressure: 1.25; bar
